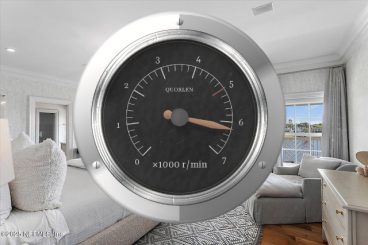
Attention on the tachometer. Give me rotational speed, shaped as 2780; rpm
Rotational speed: 6200; rpm
